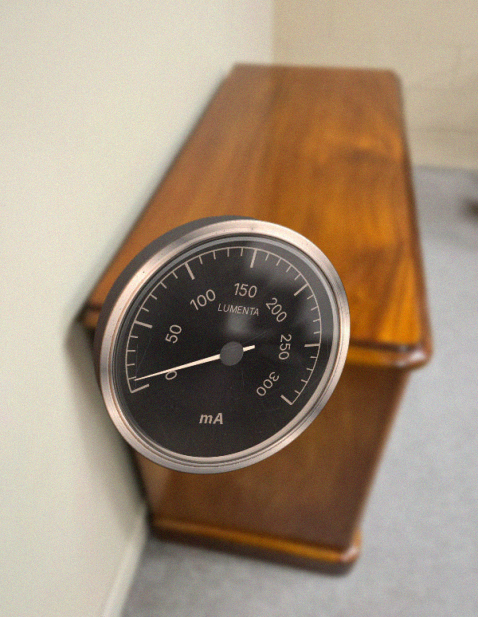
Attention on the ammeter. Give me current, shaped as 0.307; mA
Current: 10; mA
